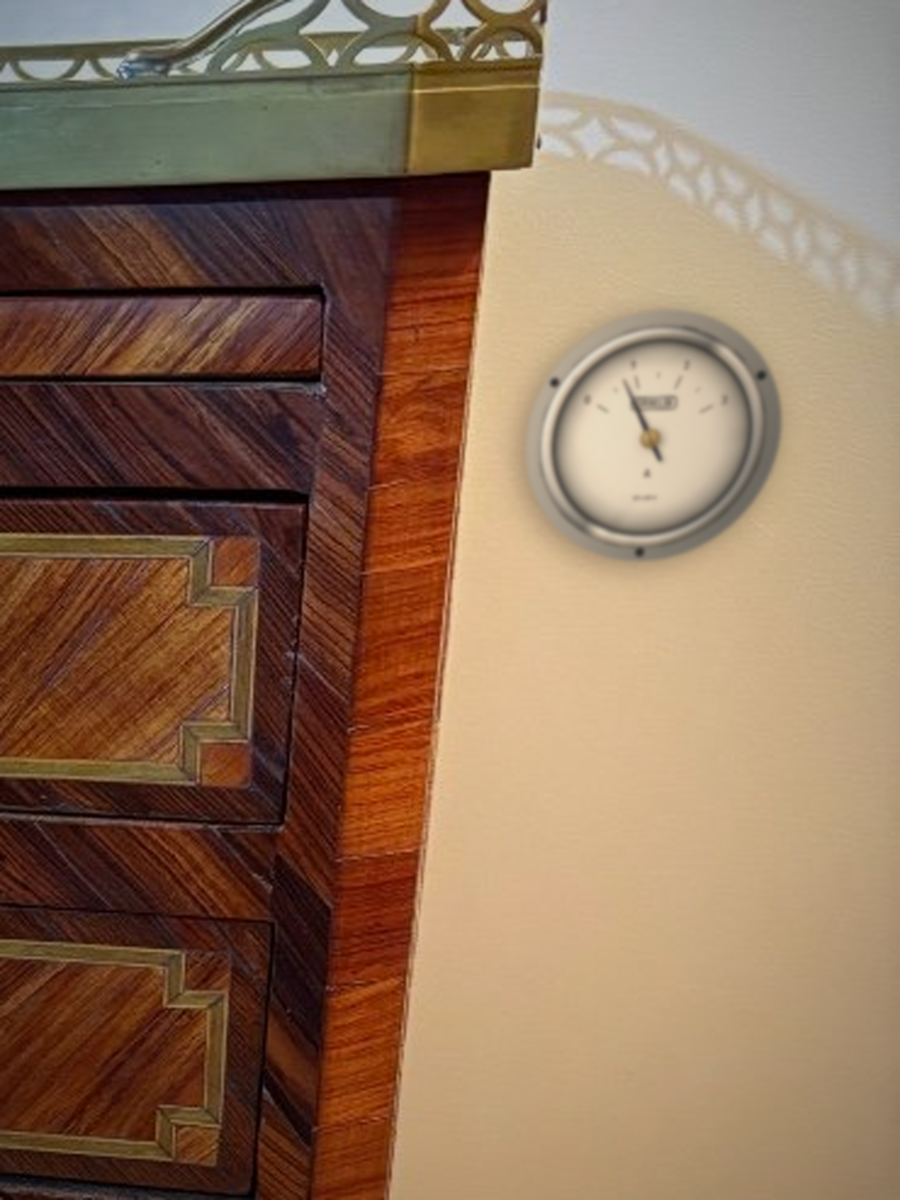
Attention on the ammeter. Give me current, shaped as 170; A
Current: 0.75; A
